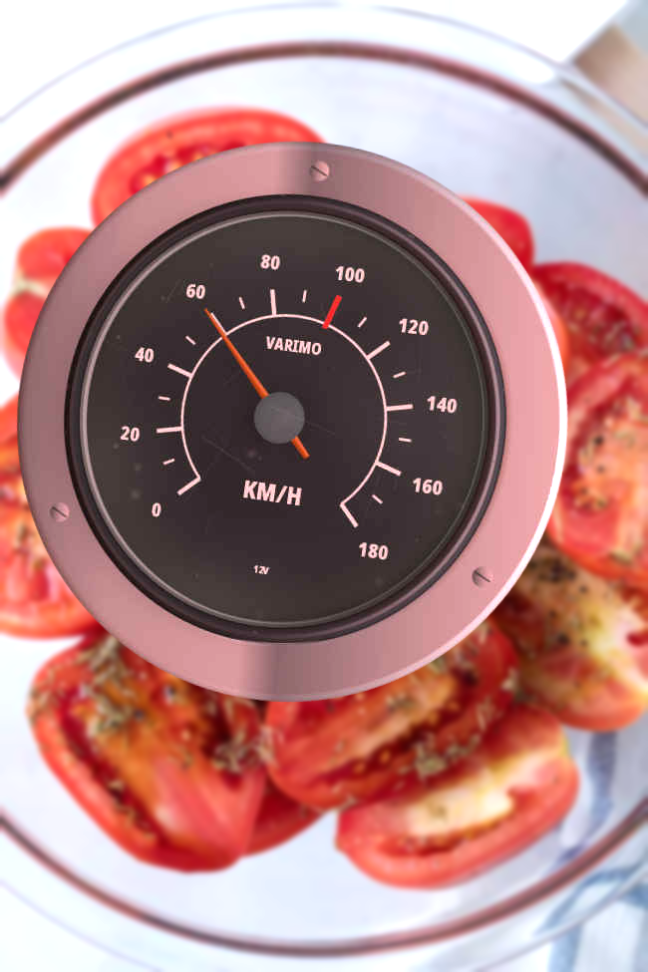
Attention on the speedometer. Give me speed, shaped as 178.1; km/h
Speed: 60; km/h
